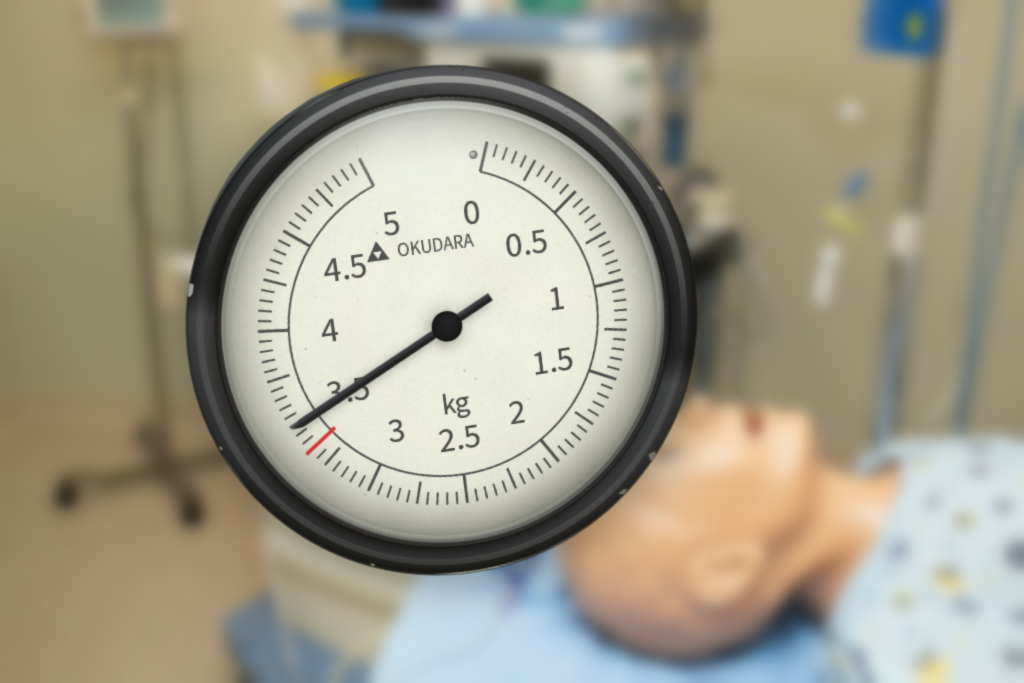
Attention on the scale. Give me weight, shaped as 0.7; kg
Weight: 3.5; kg
